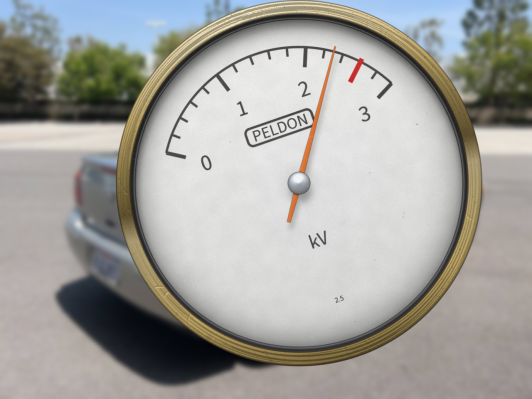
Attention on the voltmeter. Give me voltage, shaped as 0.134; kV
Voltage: 2.3; kV
